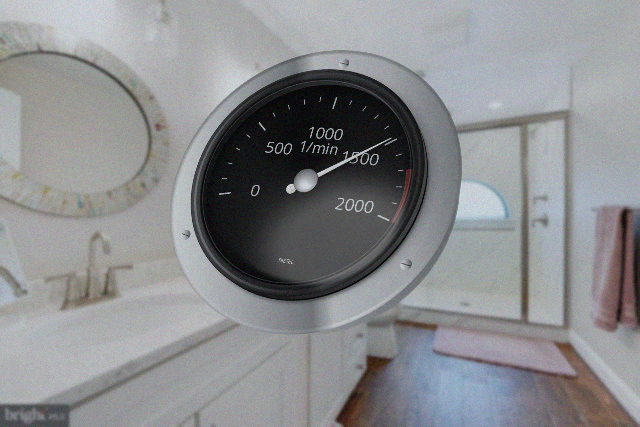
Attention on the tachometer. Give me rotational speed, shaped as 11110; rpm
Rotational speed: 1500; rpm
